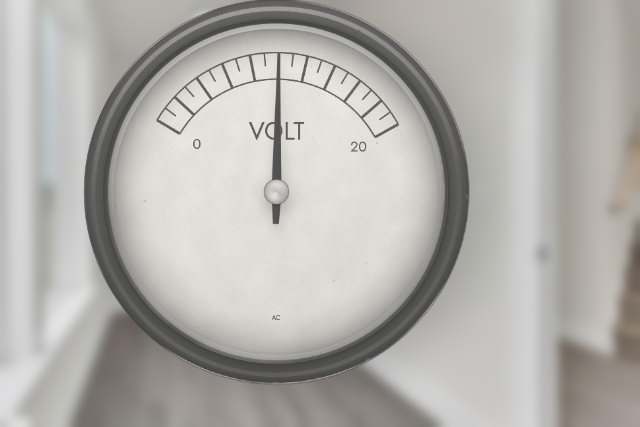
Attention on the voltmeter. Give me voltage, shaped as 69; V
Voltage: 10; V
